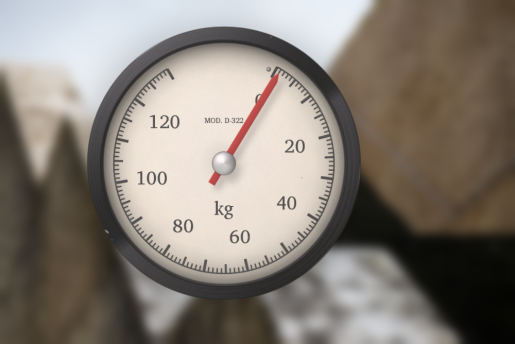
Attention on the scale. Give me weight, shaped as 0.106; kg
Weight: 1; kg
